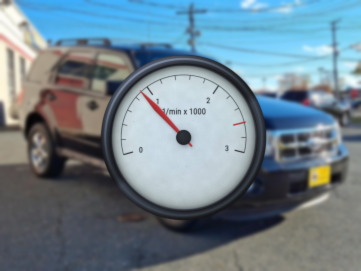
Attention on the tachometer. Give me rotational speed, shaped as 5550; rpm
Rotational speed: 900; rpm
